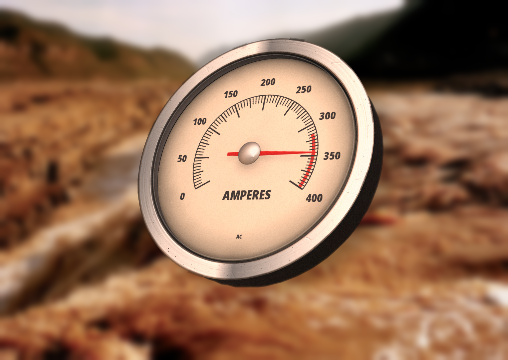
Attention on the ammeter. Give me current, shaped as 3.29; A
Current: 350; A
